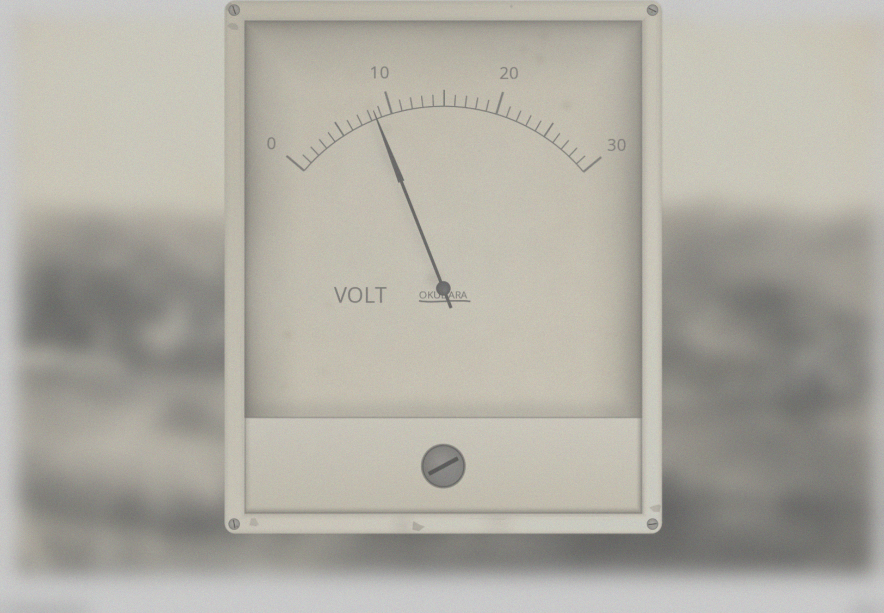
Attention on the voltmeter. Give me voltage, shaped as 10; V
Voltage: 8.5; V
